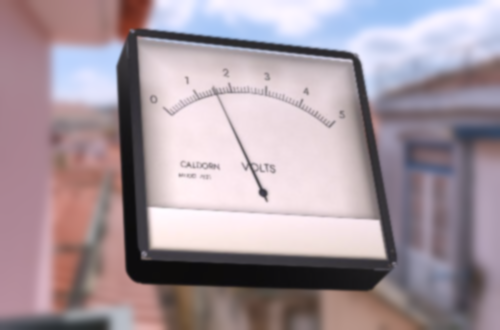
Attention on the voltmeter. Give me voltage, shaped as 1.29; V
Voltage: 1.5; V
